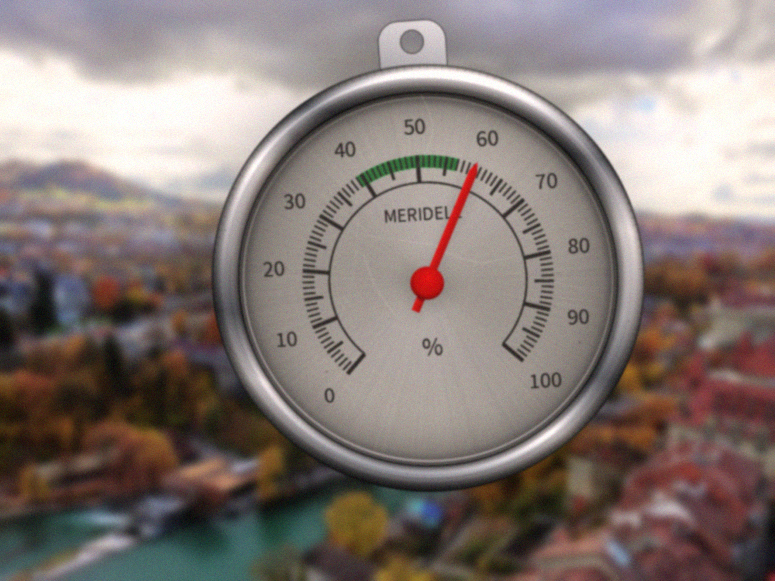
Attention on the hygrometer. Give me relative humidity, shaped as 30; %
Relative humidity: 60; %
